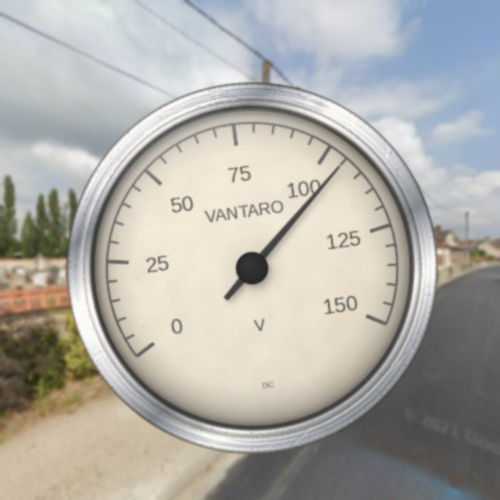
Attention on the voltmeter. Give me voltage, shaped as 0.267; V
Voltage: 105; V
